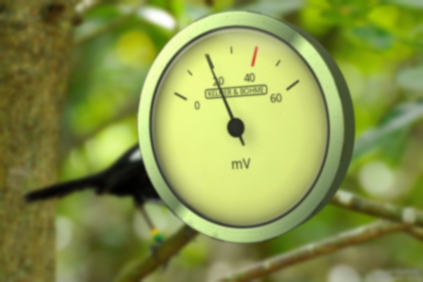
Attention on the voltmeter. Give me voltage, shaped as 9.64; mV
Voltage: 20; mV
